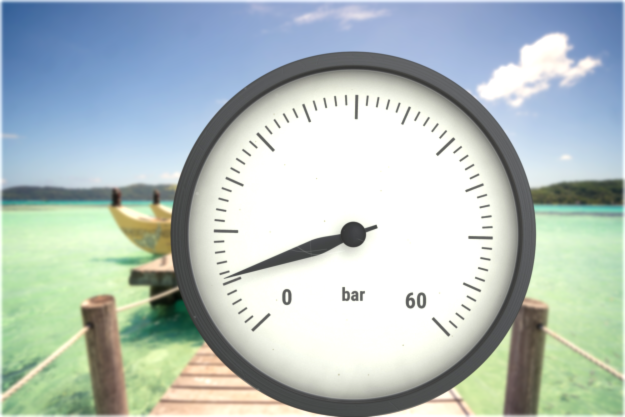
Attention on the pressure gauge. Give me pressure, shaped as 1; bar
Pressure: 5.5; bar
